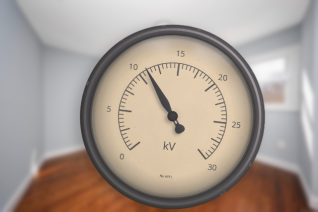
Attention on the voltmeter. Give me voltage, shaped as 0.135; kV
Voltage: 11; kV
